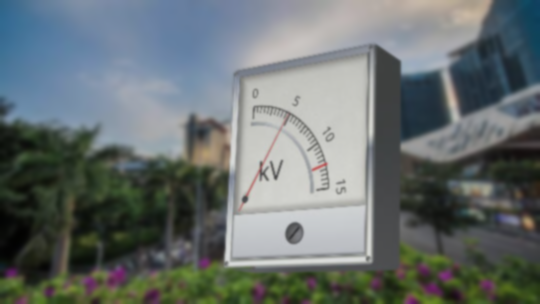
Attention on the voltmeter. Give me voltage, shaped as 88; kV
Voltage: 5; kV
